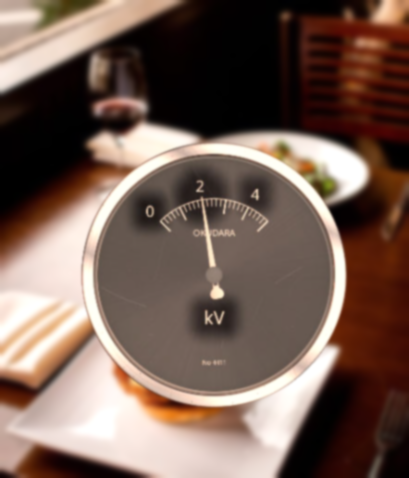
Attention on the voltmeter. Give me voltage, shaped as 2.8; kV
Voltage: 2; kV
